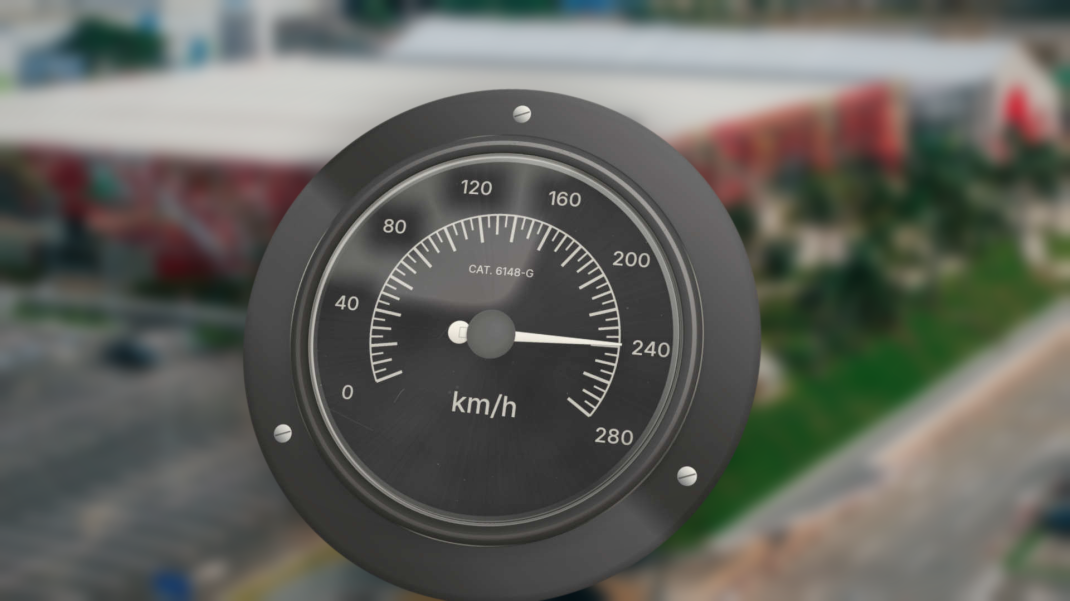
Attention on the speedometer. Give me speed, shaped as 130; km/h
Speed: 240; km/h
